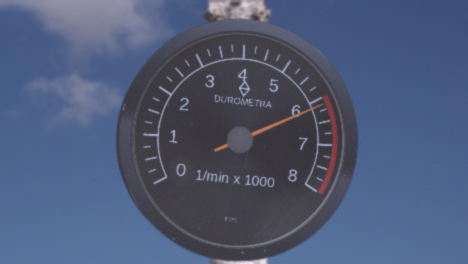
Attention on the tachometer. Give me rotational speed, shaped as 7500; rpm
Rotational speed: 6125; rpm
